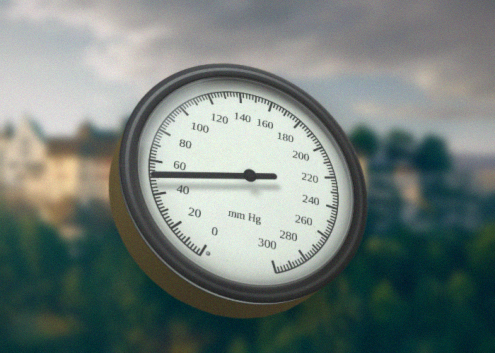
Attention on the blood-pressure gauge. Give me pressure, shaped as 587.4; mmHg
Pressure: 50; mmHg
